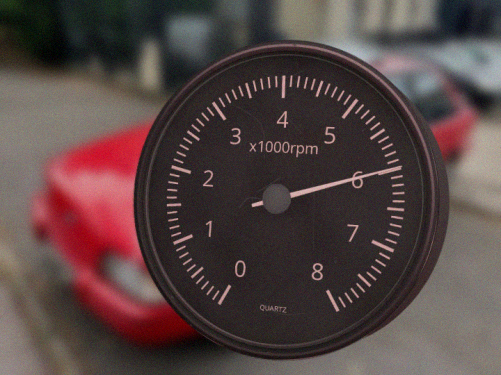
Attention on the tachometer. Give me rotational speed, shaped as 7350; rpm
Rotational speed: 6000; rpm
